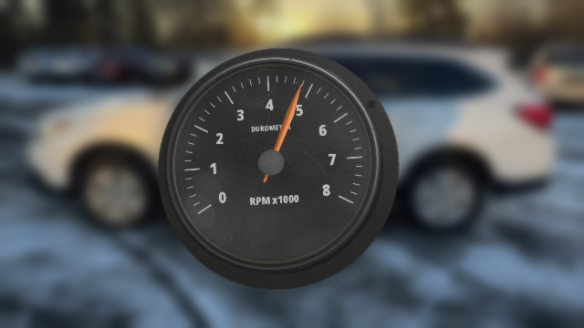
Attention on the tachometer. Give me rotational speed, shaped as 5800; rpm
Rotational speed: 4800; rpm
